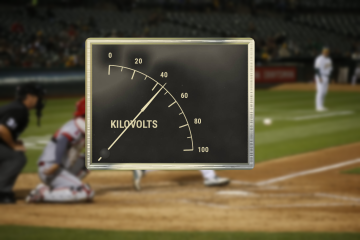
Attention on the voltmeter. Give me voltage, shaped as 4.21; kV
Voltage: 45; kV
